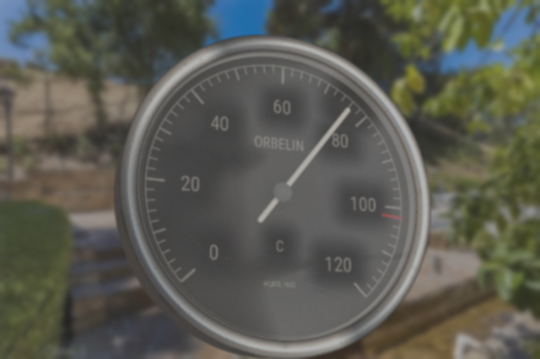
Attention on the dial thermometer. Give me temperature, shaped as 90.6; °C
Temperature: 76; °C
